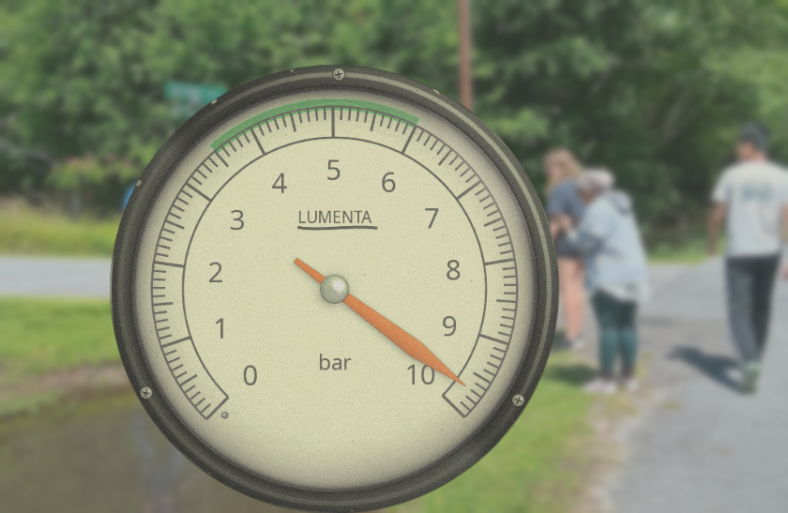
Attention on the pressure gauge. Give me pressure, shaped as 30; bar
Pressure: 9.7; bar
